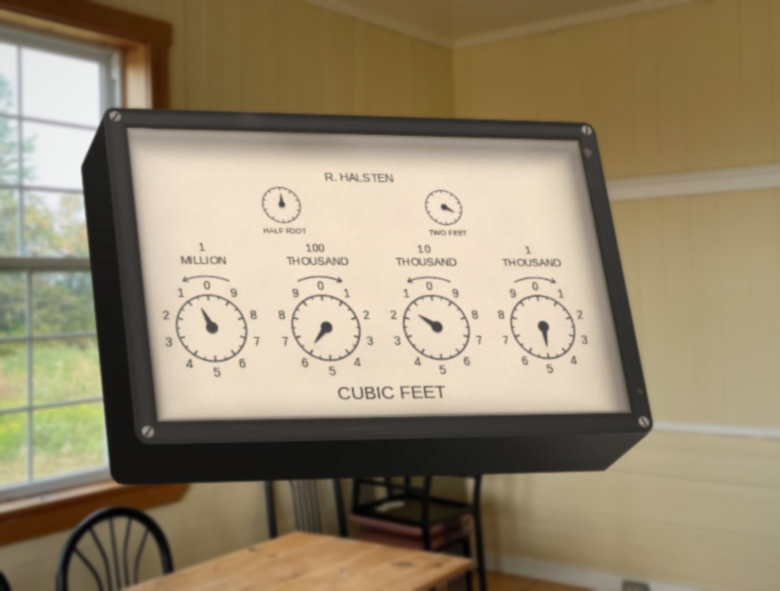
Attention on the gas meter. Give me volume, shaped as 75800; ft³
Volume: 61500; ft³
